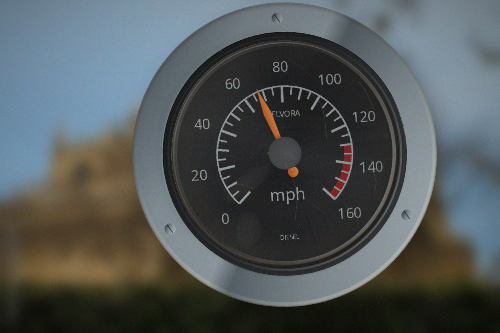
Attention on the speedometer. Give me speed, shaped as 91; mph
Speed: 67.5; mph
